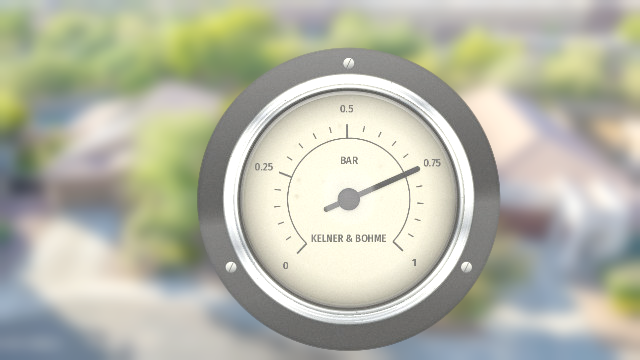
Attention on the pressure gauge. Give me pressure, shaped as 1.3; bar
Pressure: 0.75; bar
